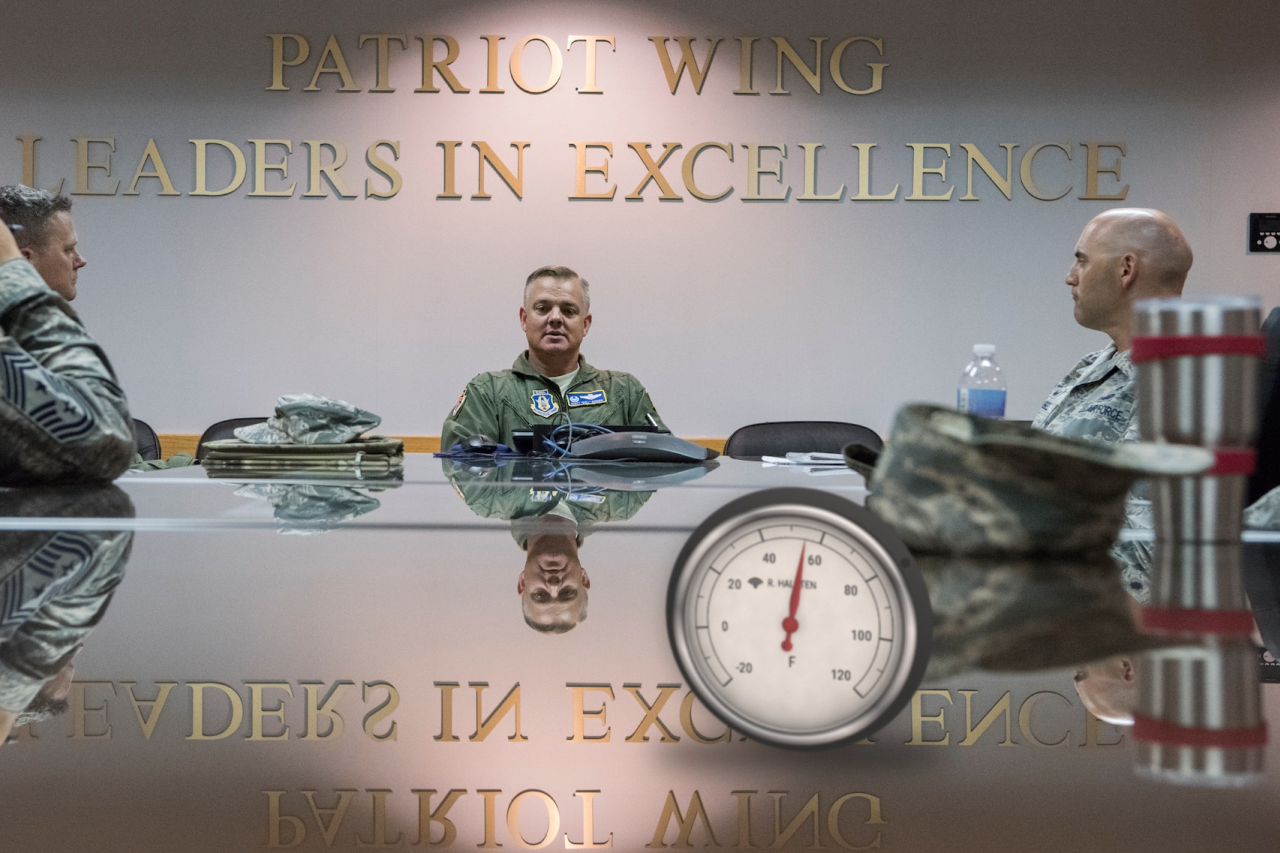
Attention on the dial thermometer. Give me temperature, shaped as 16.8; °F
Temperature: 55; °F
